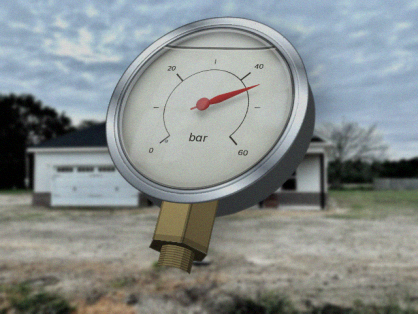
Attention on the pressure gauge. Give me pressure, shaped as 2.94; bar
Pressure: 45; bar
